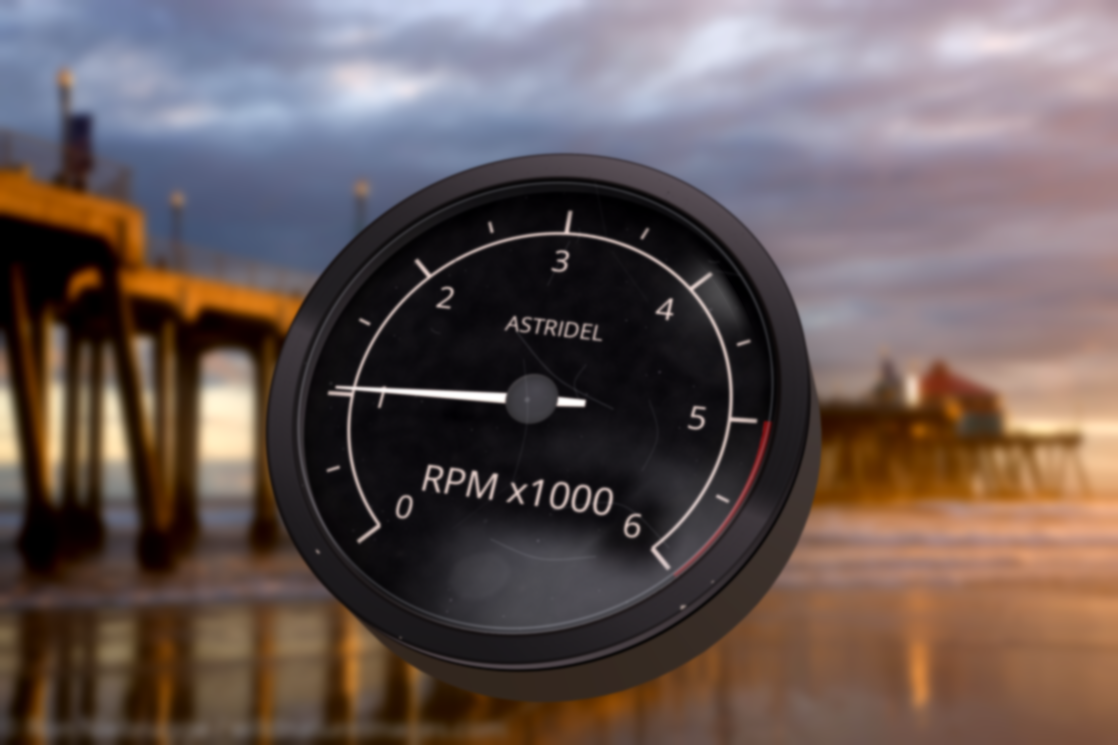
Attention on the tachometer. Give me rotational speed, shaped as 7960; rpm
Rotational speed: 1000; rpm
